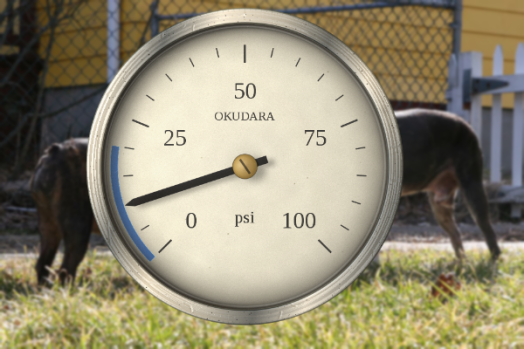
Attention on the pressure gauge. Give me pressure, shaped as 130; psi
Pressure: 10; psi
